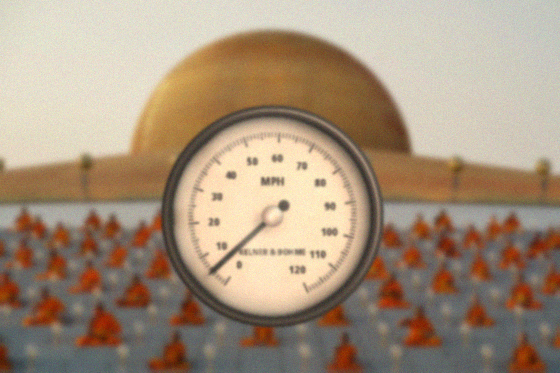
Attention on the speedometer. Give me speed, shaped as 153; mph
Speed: 5; mph
